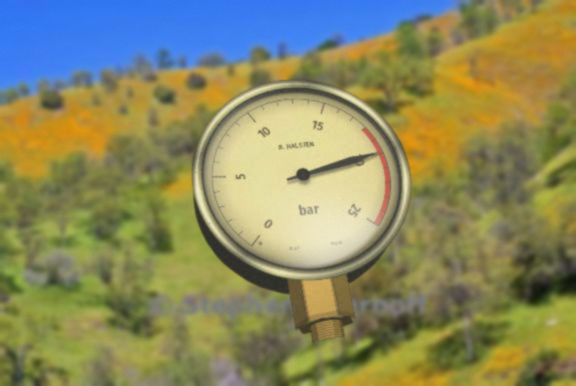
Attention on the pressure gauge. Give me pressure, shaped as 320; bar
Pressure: 20; bar
